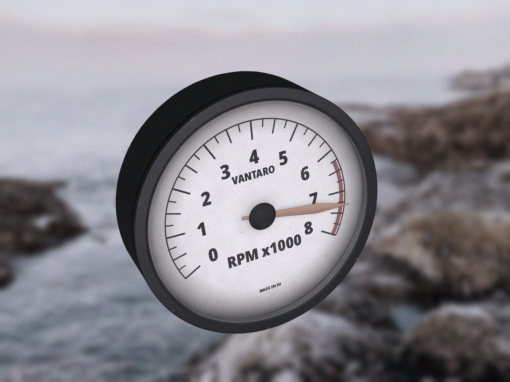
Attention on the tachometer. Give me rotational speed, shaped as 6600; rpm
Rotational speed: 7250; rpm
